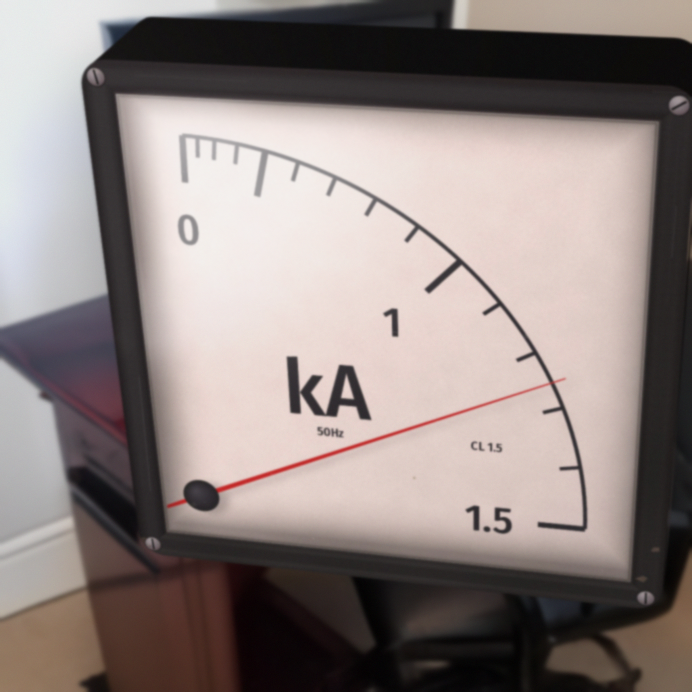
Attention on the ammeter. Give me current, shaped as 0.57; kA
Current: 1.25; kA
